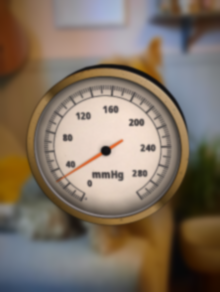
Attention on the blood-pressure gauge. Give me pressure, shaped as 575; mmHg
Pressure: 30; mmHg
